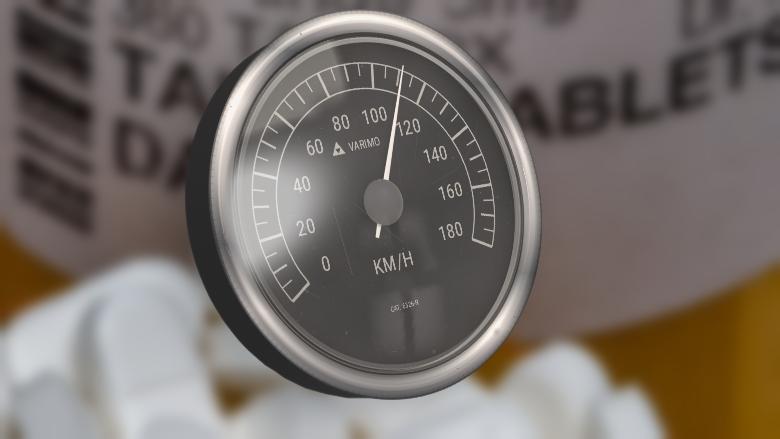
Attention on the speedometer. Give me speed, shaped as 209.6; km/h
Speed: 110; km/h
